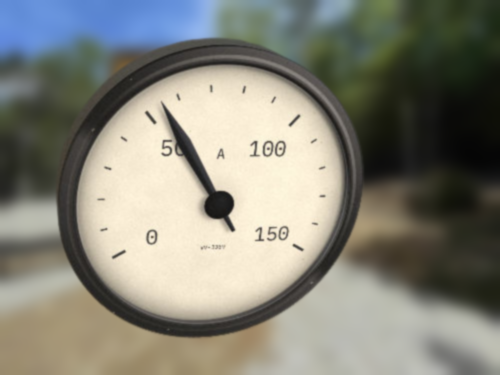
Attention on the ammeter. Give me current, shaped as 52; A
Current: 55; A
